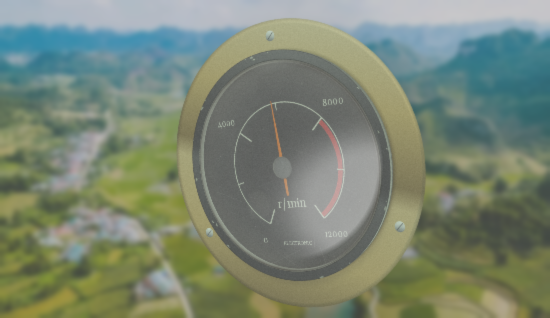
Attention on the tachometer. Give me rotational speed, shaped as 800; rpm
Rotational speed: 6000; rpm
